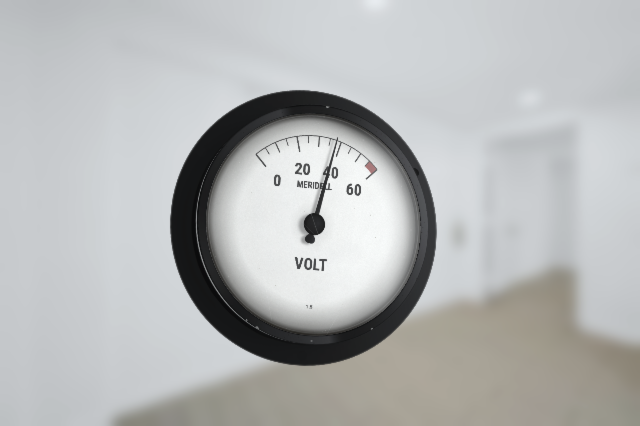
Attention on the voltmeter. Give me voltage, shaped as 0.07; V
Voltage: 37.5; V
